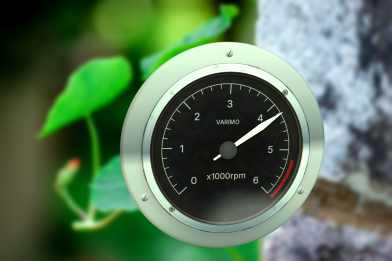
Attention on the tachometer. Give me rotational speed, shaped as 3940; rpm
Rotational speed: 4200; rpm
